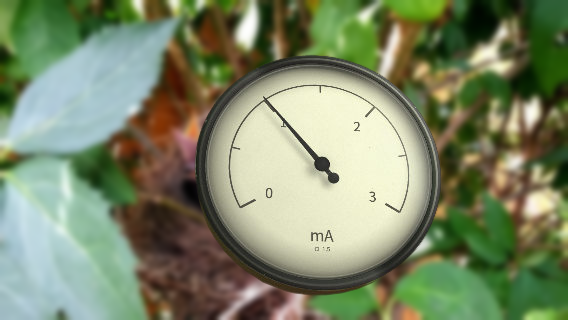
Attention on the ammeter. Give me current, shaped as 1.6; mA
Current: 1; mA
